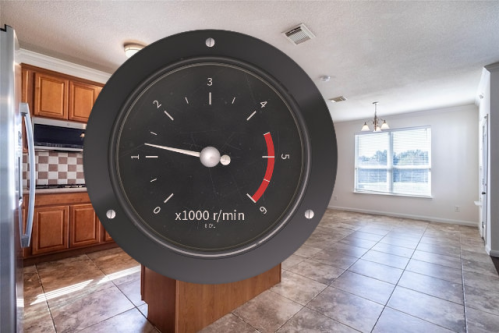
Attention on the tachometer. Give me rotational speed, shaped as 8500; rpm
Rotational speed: 1250; rpm
